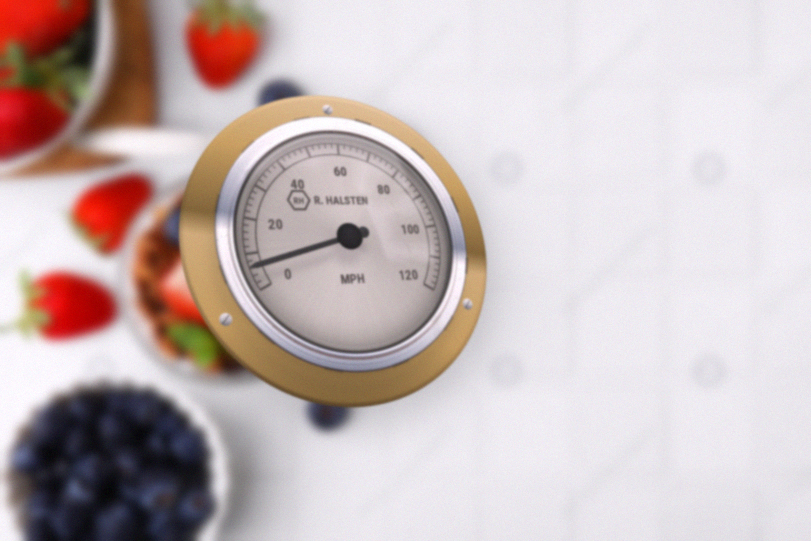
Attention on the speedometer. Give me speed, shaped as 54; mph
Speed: 6; mph
